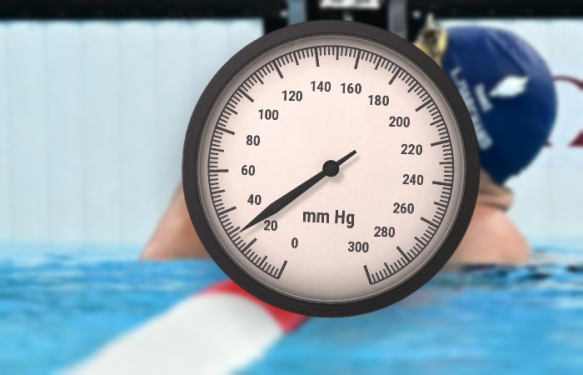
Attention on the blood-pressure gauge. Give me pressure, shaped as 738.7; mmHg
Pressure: 28; mmHg
